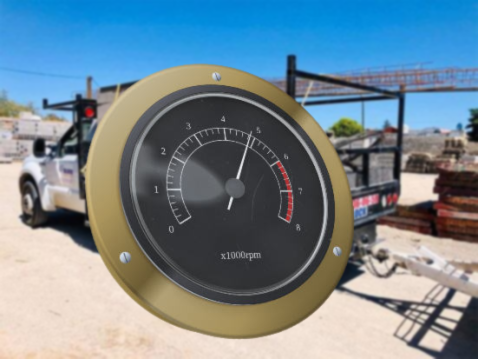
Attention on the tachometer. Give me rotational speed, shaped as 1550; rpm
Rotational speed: 4800; rpm
